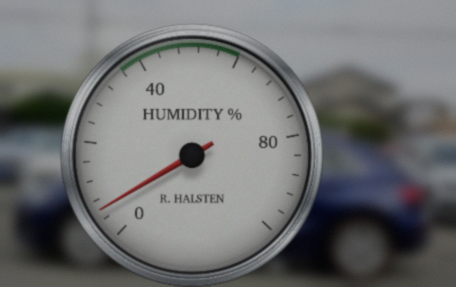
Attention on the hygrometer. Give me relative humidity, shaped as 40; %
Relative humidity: 6; %
